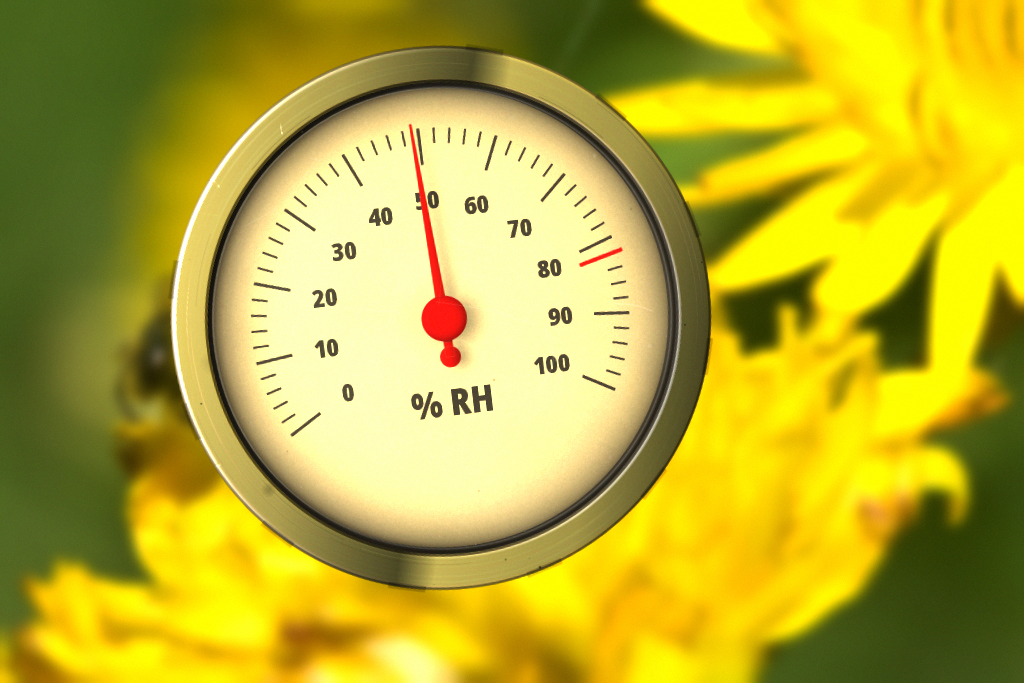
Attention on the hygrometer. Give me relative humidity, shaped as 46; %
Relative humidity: 49; %
